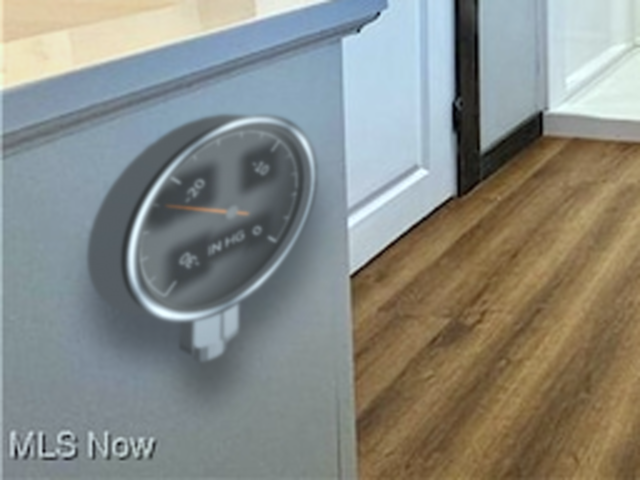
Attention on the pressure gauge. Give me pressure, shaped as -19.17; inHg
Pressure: -22; inHg
